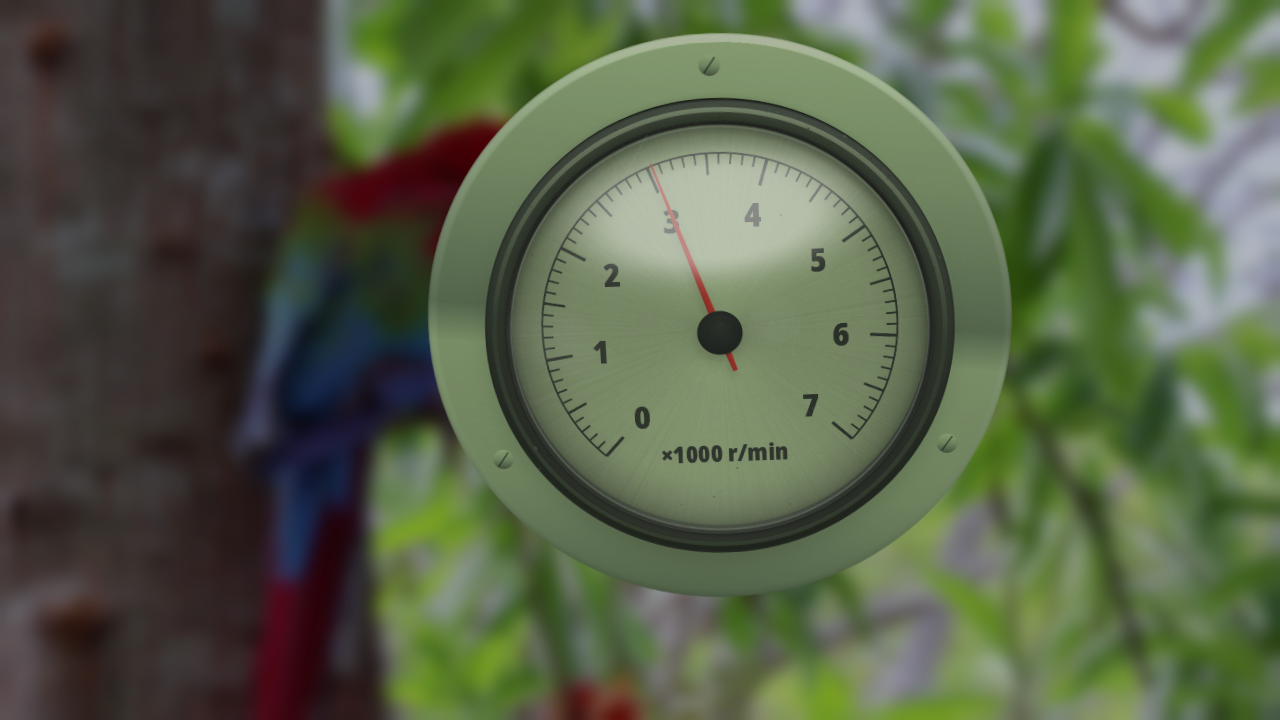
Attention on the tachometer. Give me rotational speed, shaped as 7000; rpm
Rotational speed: 3050; rpm
